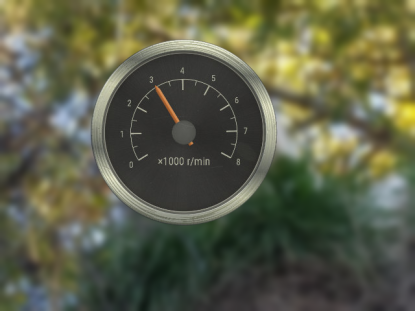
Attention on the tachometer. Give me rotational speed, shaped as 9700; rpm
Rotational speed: 3000; rpm
